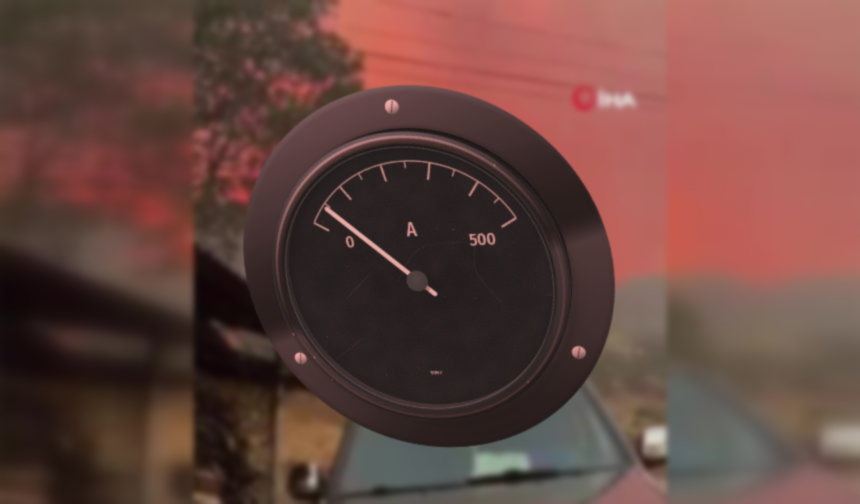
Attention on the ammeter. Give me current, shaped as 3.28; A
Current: 50; A
